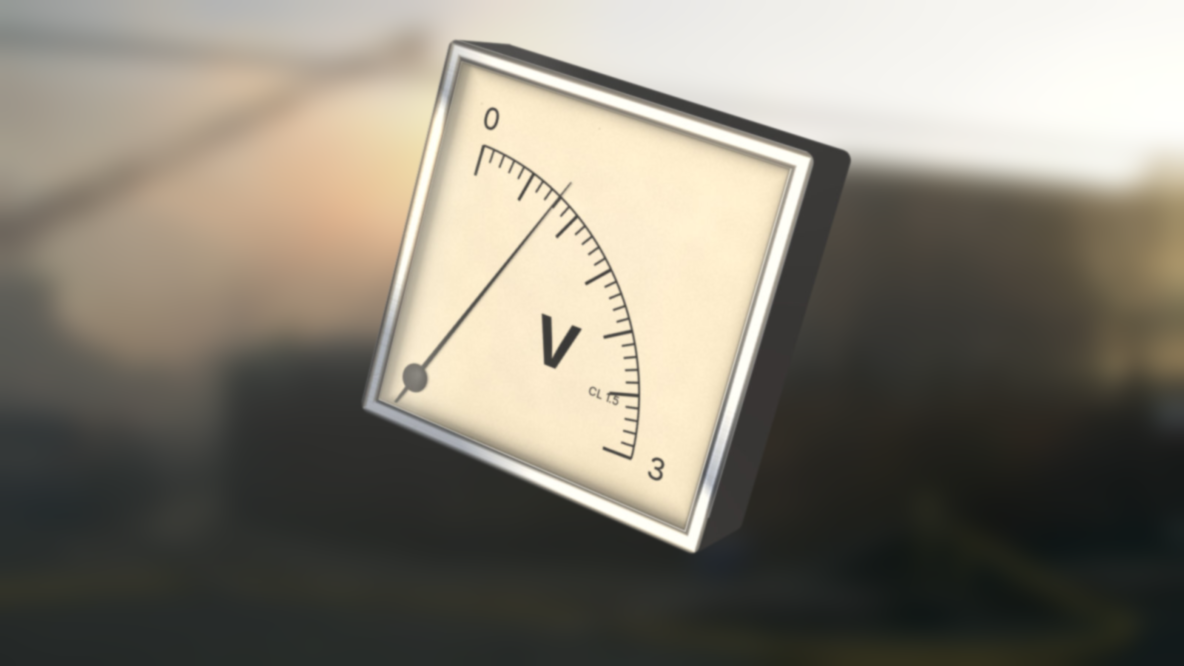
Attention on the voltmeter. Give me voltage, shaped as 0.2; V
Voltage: 0.8; V
